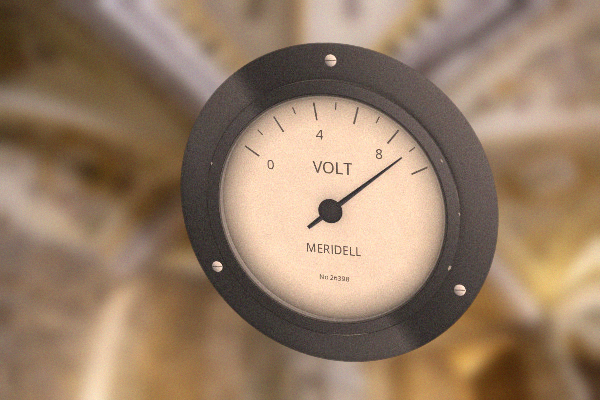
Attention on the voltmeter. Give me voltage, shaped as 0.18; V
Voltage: 9; V
